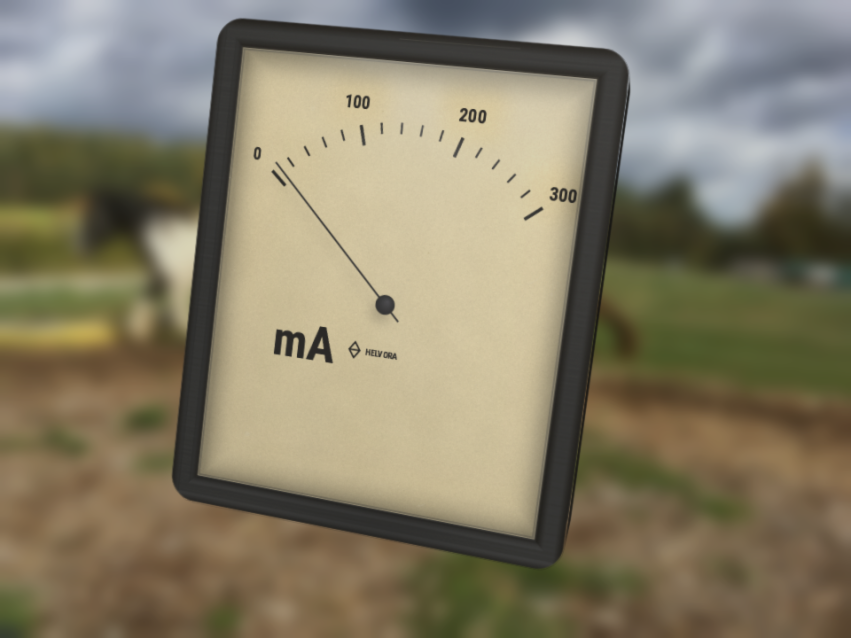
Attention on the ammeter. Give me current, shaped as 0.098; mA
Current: 10; mA
